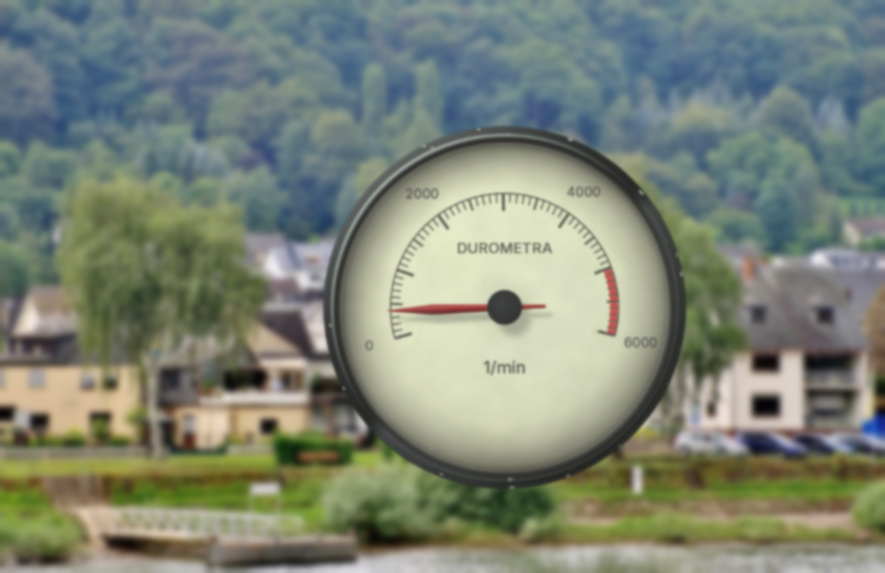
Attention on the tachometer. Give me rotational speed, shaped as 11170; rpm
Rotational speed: 400; rpm
